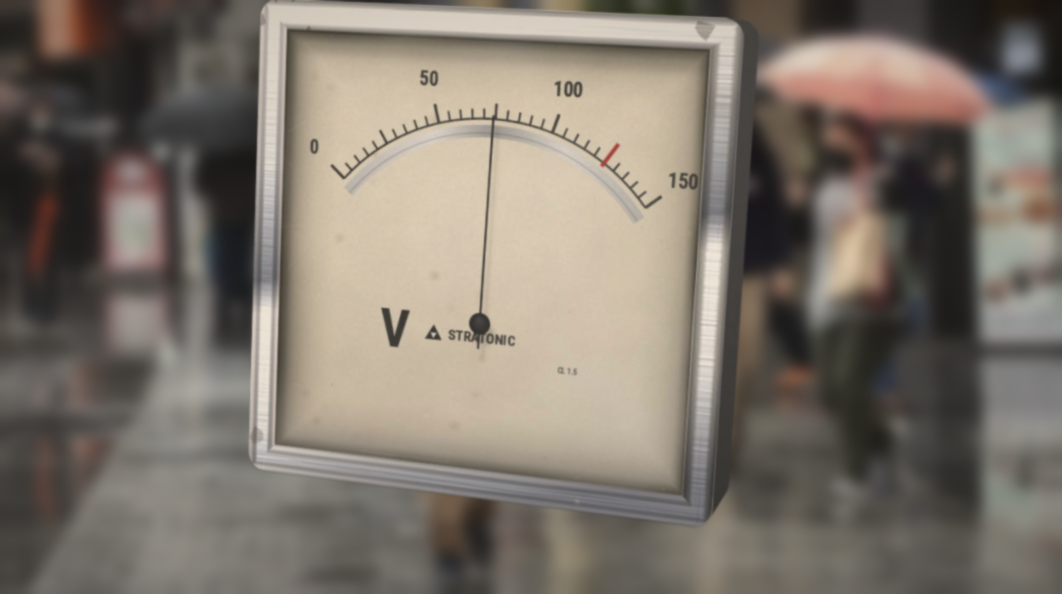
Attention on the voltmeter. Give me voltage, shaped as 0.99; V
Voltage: 75; V
